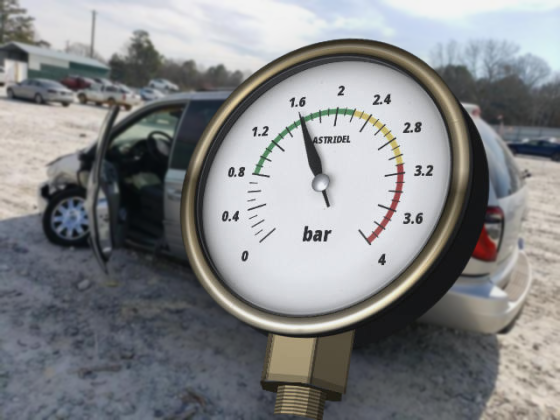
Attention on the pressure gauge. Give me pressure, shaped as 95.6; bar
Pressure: 1.6; bar
